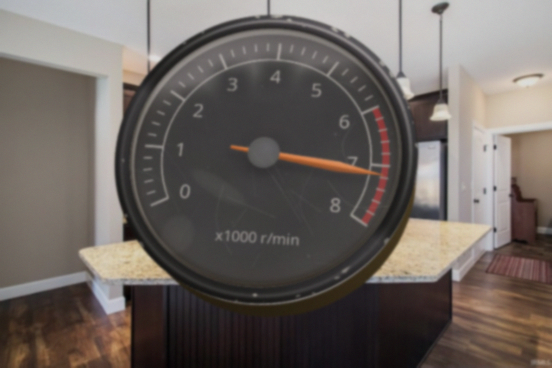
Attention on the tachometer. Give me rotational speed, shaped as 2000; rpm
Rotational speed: 7200; rpm
